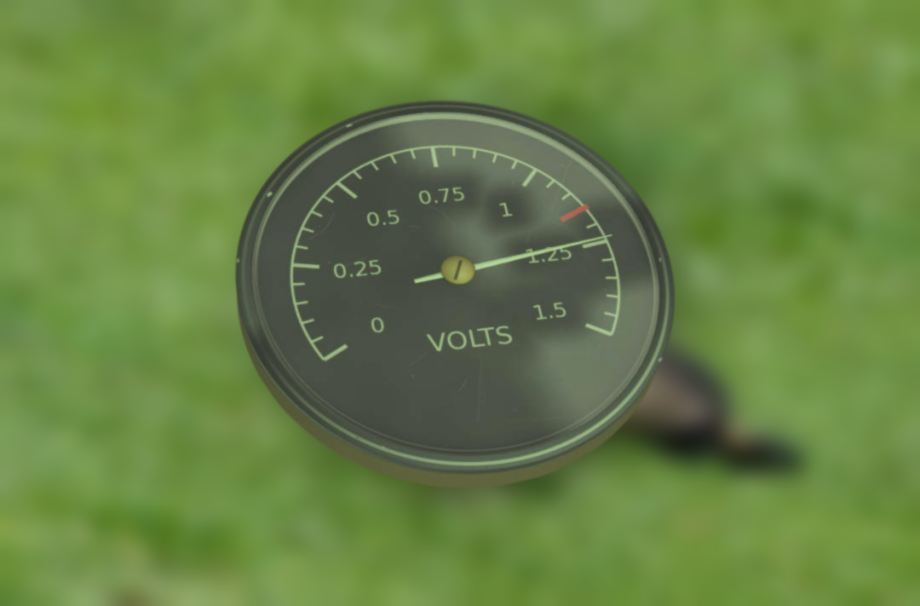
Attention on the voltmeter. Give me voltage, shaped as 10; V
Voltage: 1.25; V
